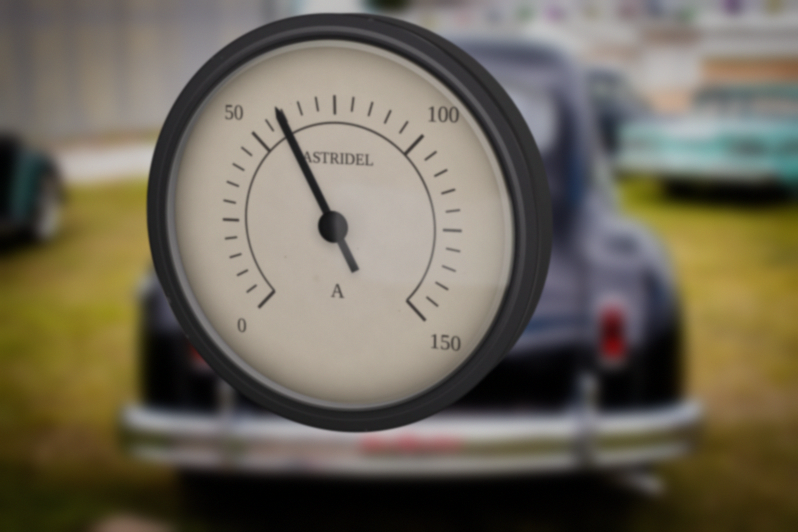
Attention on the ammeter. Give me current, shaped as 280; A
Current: 60; A
